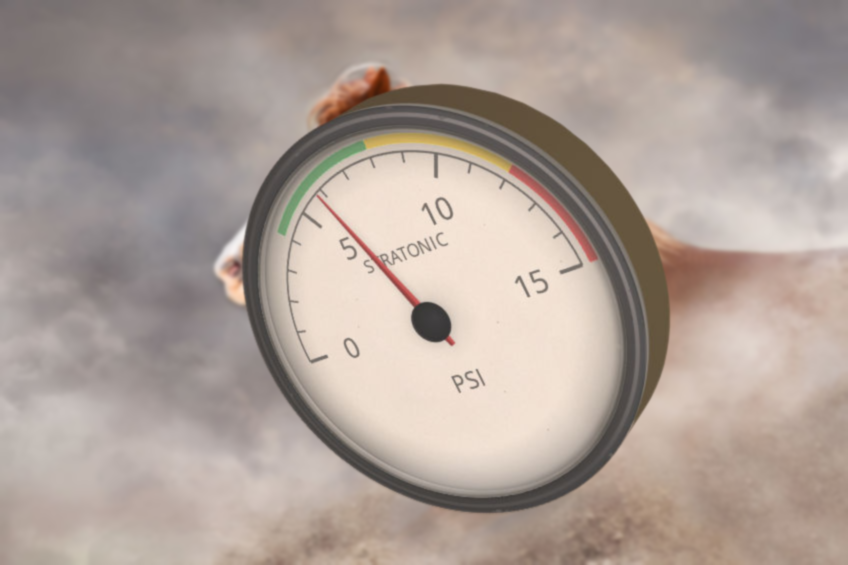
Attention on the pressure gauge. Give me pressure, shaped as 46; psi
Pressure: 6; psi
